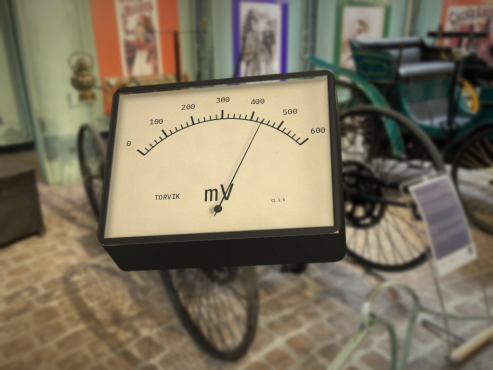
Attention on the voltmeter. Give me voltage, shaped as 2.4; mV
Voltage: 440; mV
